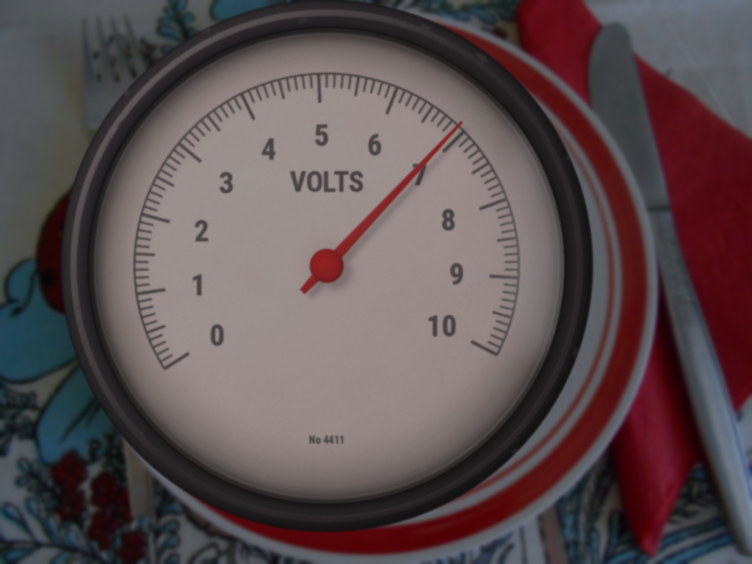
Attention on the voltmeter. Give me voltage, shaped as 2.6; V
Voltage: 6.9; V
